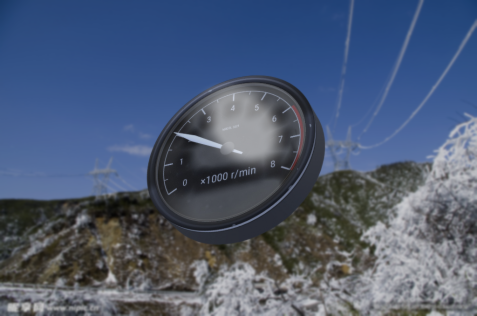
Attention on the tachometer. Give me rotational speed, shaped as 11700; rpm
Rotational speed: 2000; rpm
